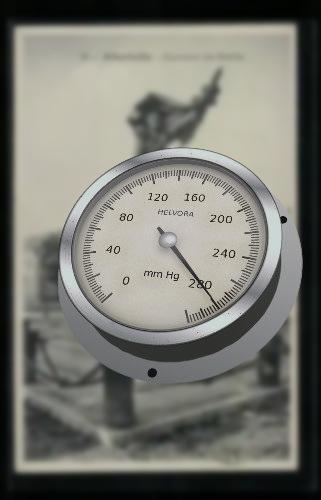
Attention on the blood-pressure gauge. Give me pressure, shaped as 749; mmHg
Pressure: 280; mmHg
